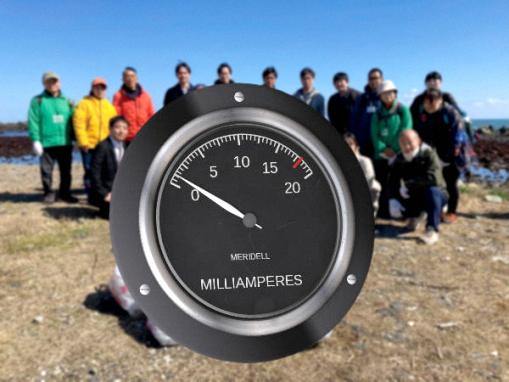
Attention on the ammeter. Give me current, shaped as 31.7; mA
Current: 1; mA
